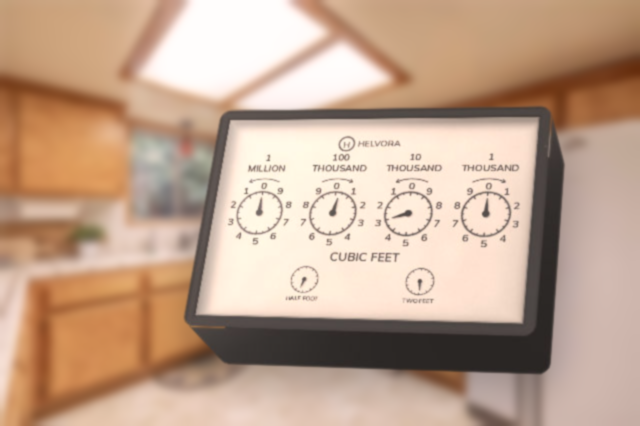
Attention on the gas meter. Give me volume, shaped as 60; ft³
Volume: 3000; ft³
